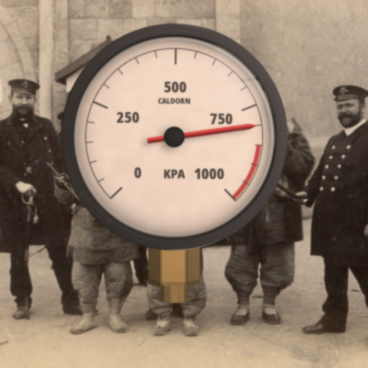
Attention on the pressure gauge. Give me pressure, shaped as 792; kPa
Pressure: 800; kPa
